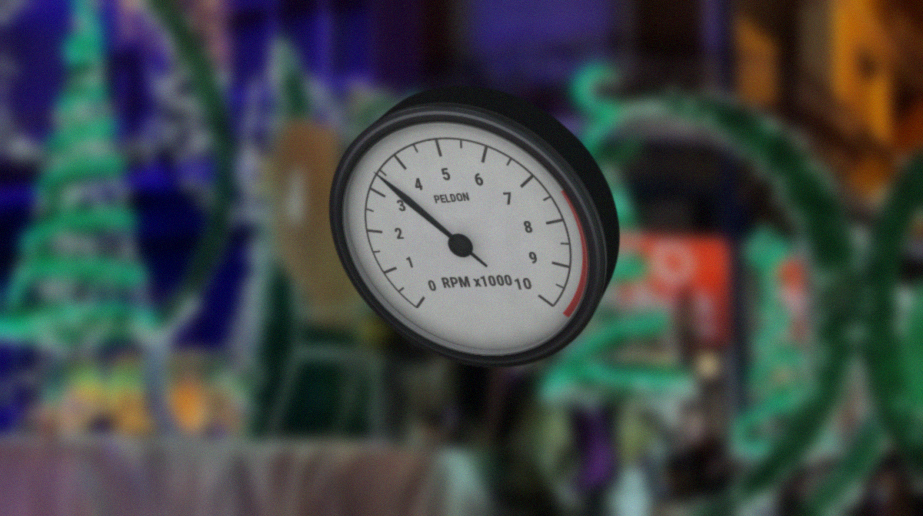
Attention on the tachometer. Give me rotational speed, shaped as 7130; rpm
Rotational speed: 3500; rpm
